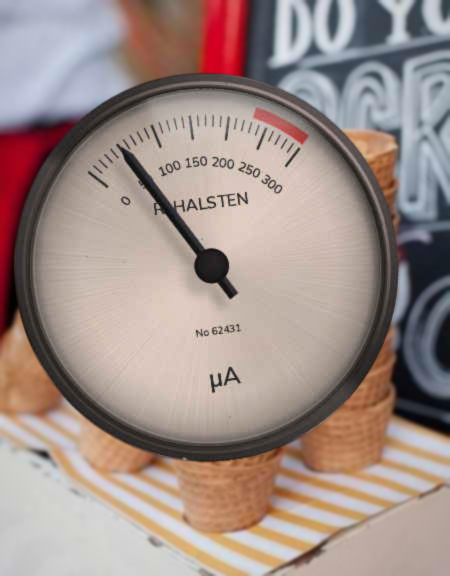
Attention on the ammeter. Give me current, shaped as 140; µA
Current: 50; µA
